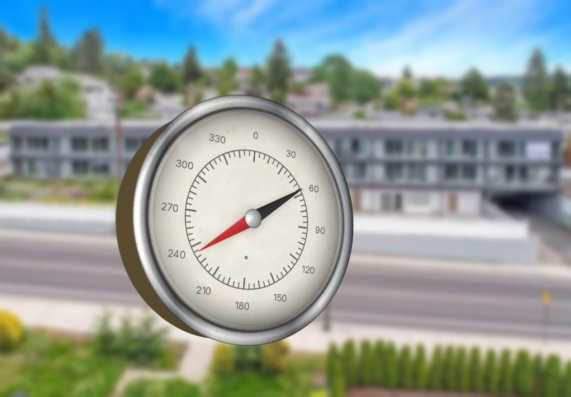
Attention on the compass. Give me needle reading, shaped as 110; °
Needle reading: 235; °
